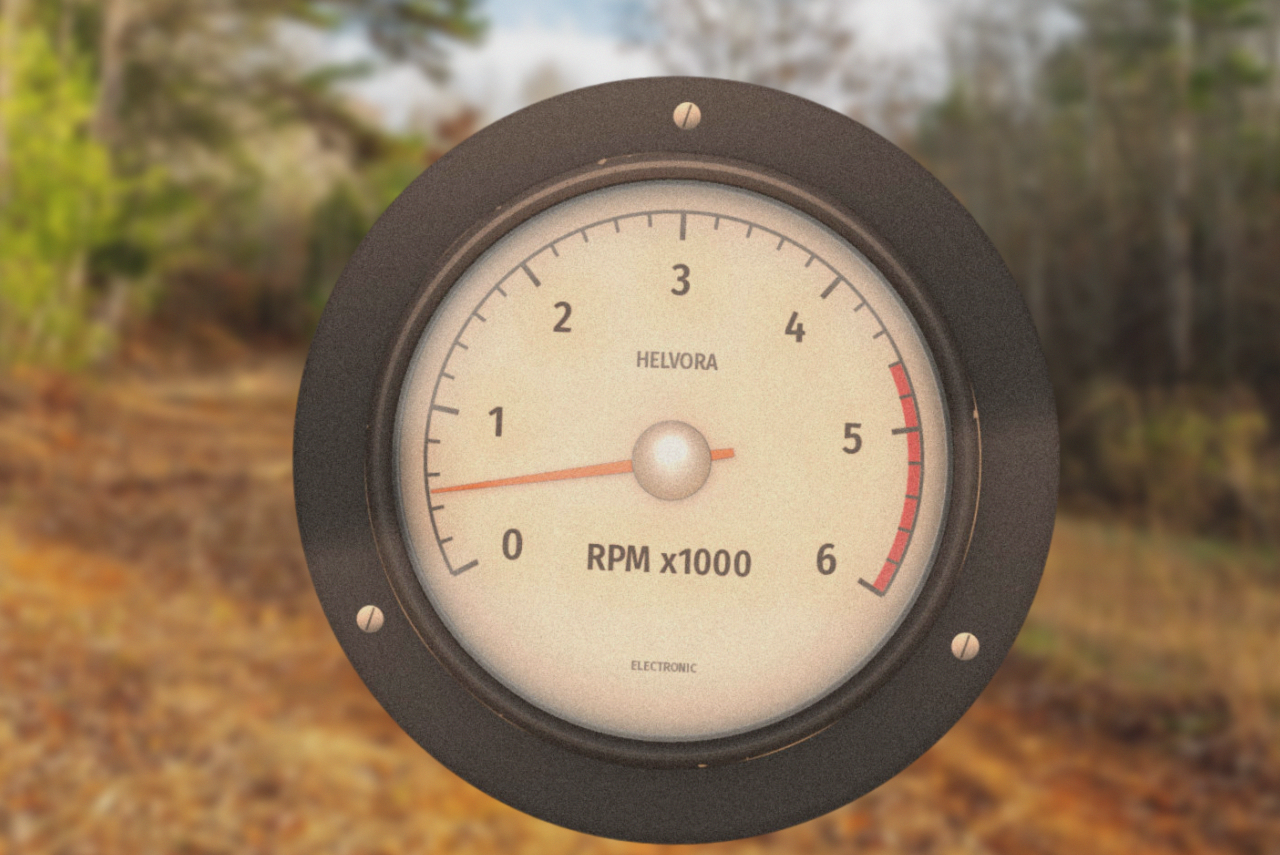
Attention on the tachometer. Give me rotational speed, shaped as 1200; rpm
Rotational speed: 500; rpm
